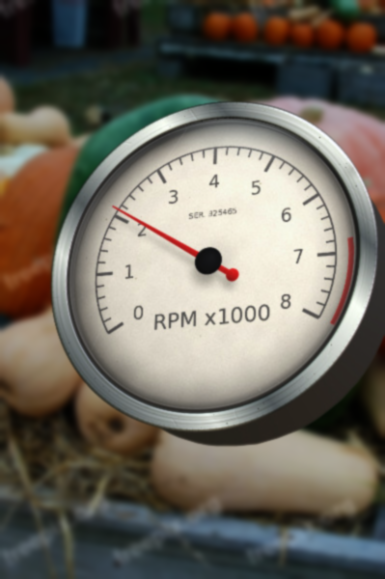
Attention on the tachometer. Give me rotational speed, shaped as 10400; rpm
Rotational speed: 2100; rpm
